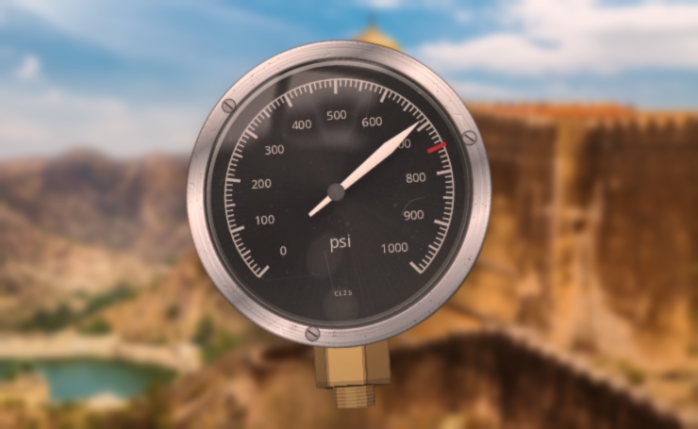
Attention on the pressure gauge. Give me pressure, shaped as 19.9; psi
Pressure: 690; psi
